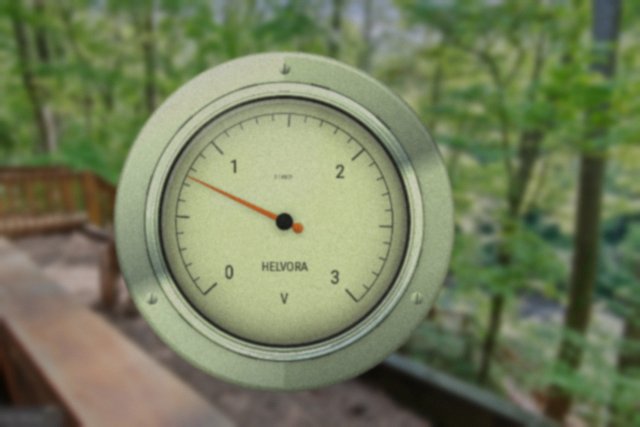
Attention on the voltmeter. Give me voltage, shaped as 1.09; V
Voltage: 0.75; V
